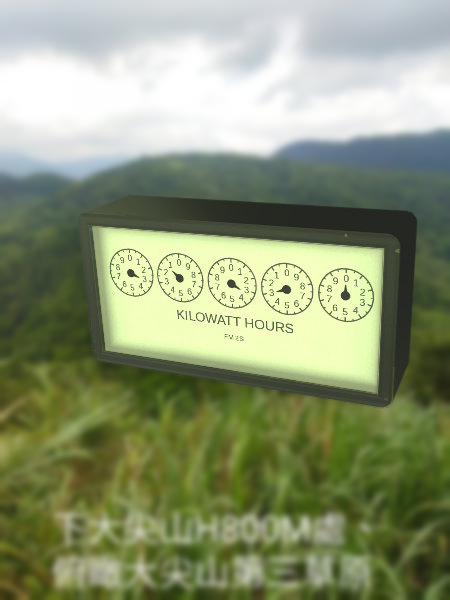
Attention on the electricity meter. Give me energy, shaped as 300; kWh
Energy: 31330; kWh
